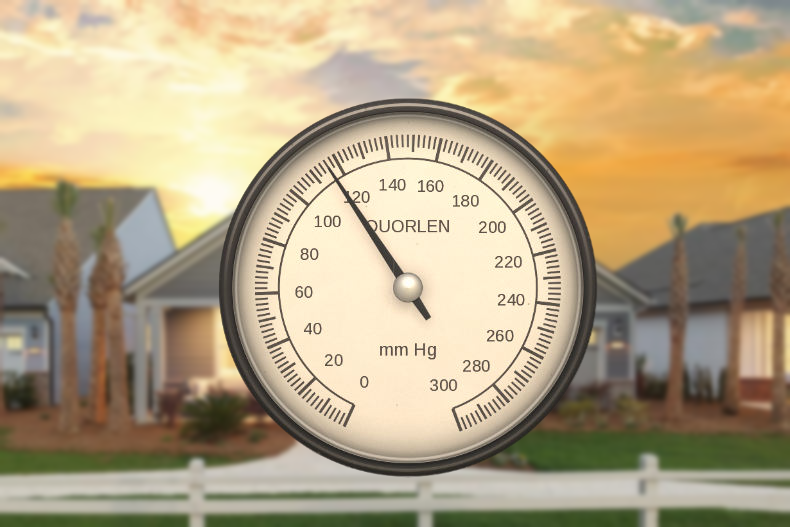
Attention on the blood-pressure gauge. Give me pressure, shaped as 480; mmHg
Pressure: 116; mmHg
